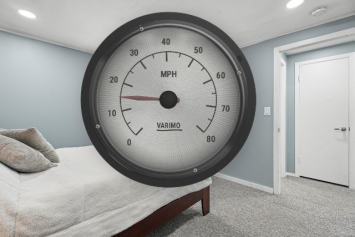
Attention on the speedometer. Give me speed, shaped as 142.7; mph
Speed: 15; mph
